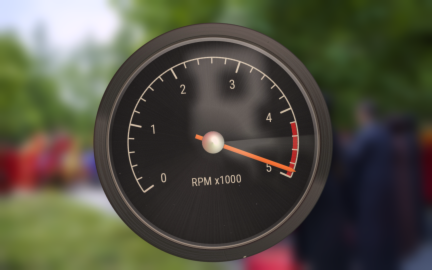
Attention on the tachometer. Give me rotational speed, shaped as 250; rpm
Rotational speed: 4900; rpm
